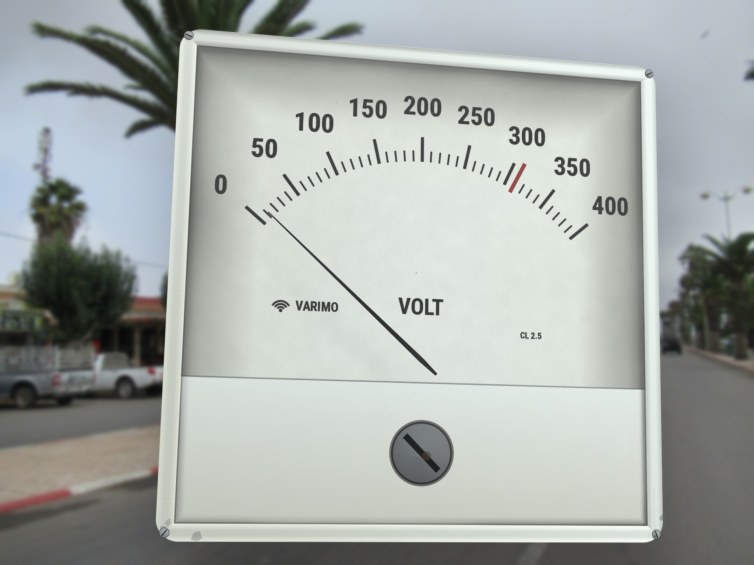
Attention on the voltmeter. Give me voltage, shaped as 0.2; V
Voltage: 10; V
